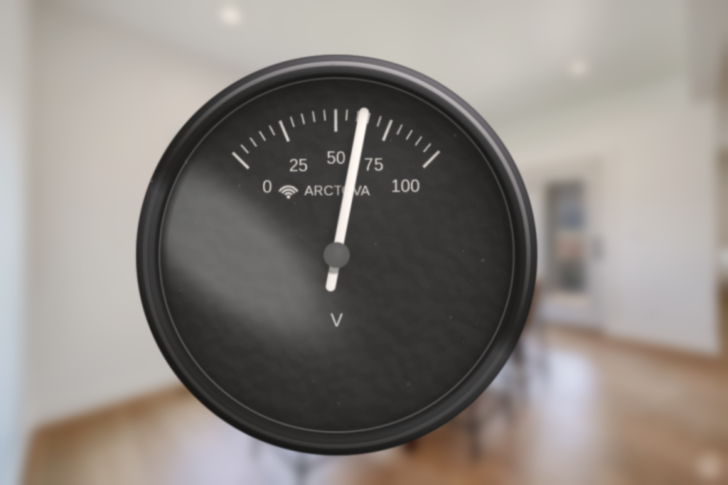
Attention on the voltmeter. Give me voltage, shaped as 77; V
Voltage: 62.5; V
